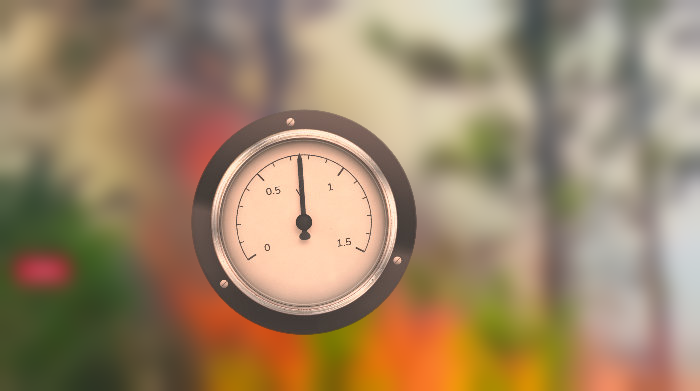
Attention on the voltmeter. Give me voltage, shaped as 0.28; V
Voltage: 0.75; V
